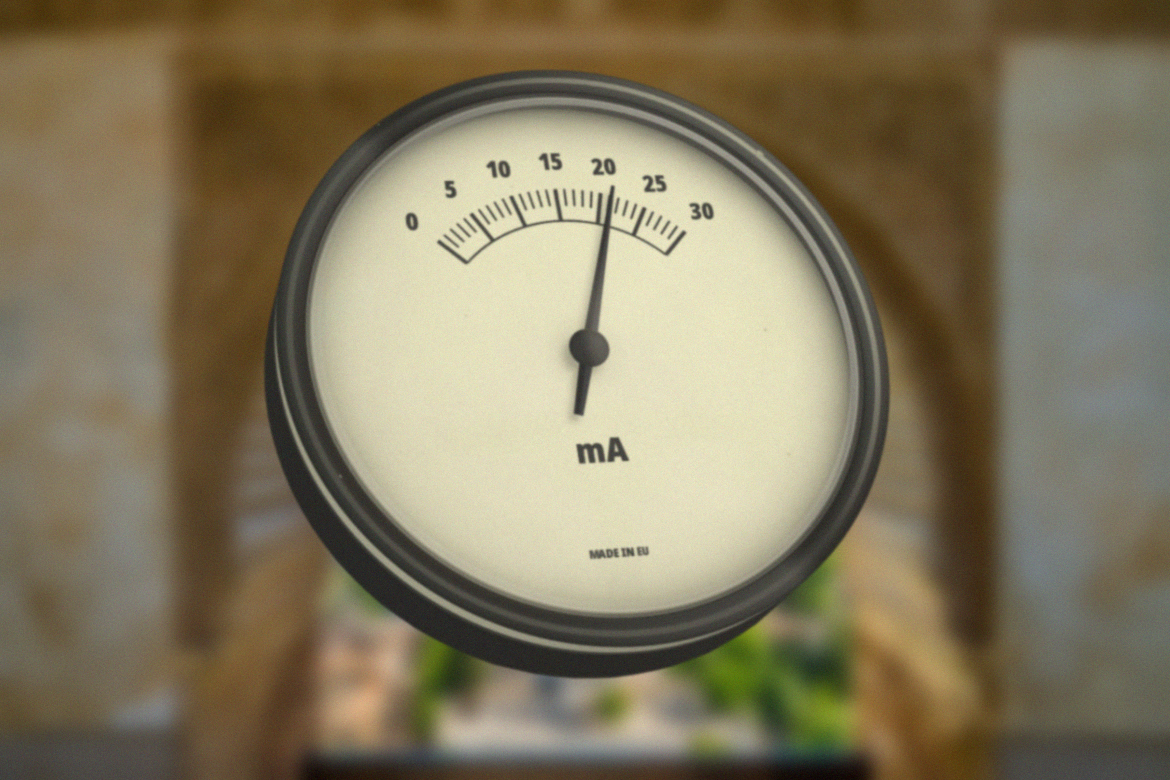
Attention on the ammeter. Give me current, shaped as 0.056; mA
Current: 21; mA
